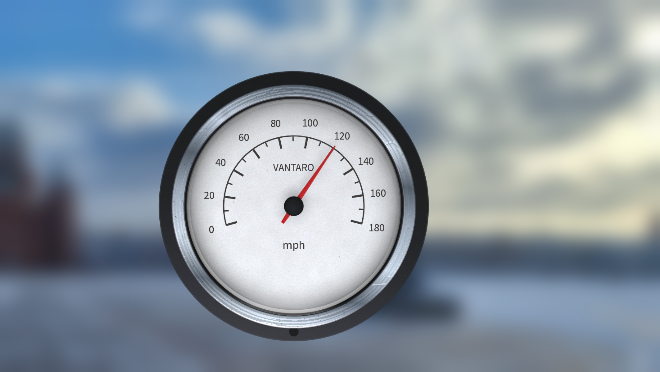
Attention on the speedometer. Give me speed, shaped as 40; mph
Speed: 120; mph
